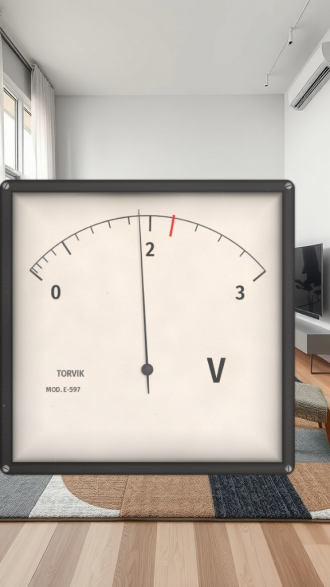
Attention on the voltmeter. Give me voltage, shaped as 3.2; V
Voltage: 1.9; V
